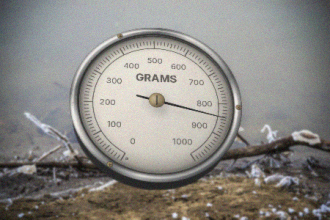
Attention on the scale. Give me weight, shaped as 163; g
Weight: 850; g
